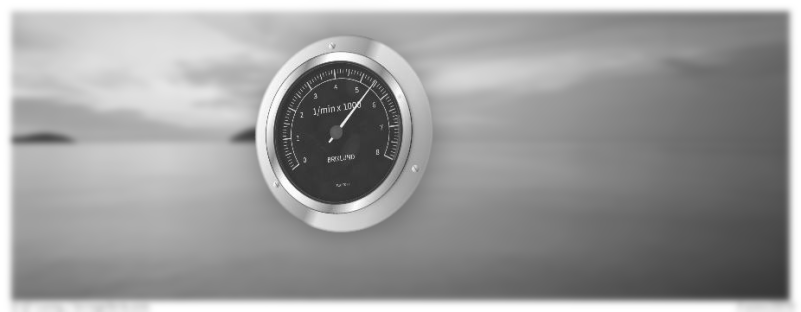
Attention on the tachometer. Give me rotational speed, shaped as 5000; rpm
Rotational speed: 5500; rpm
